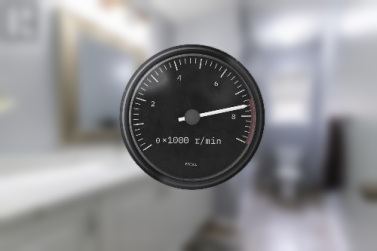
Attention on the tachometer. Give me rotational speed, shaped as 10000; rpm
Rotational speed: 7600; rpm
